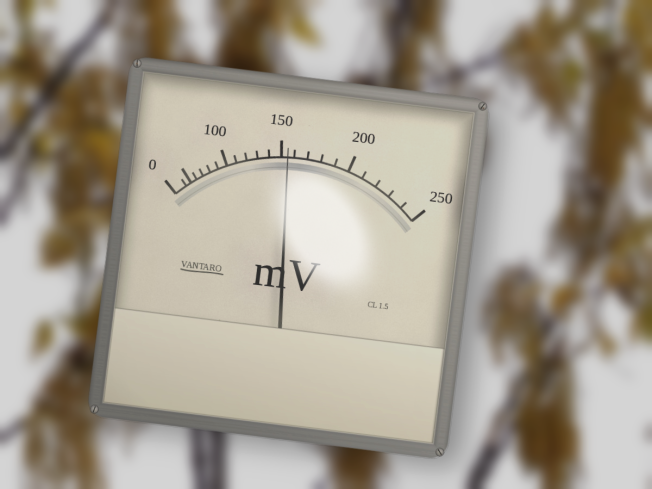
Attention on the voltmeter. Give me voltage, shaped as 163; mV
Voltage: 155; mV
